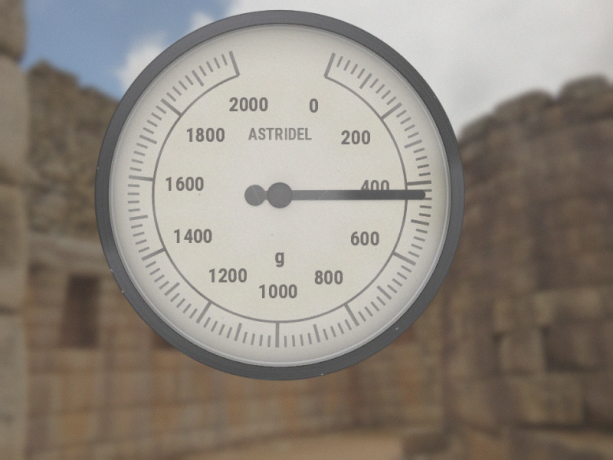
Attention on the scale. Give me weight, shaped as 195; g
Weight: 430; g
